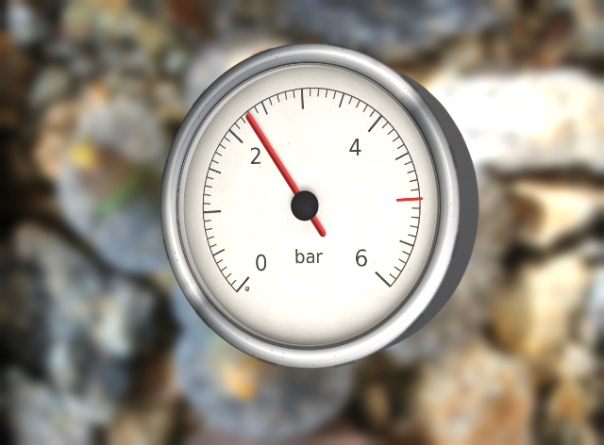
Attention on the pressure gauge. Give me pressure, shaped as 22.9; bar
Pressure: 2.3; bar
